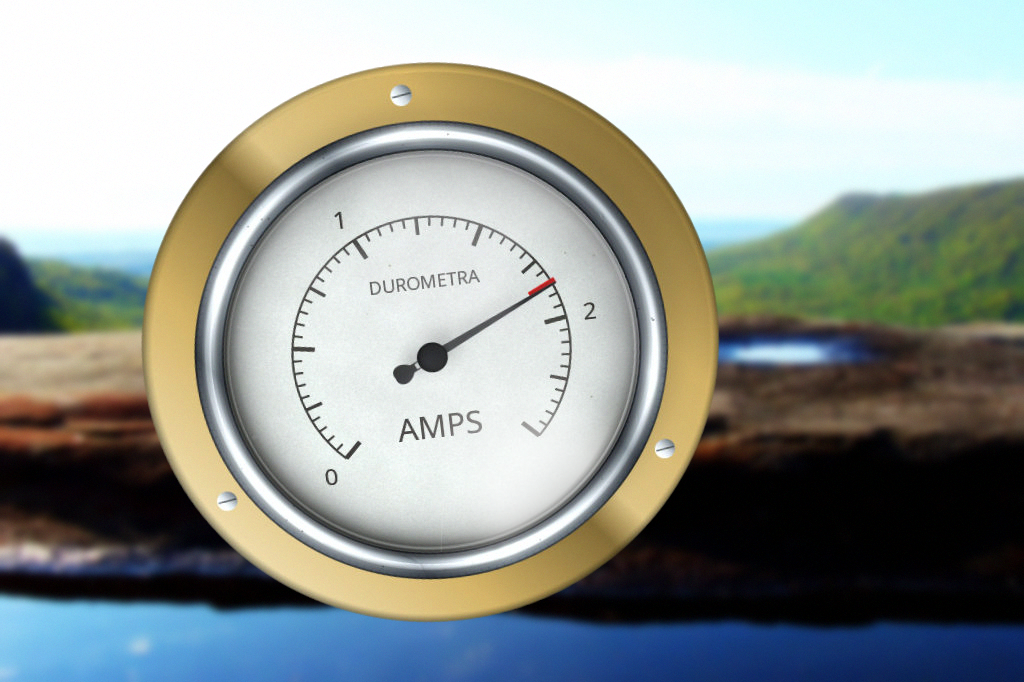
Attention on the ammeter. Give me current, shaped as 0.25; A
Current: 1.85; A
